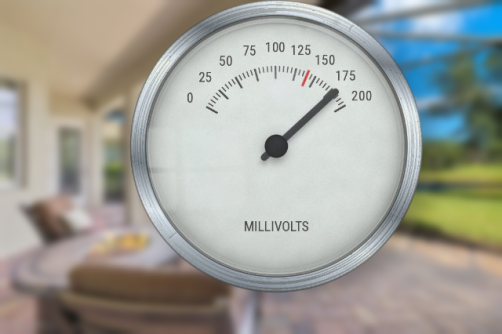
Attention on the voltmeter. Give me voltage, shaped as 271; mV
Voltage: 180; mV
